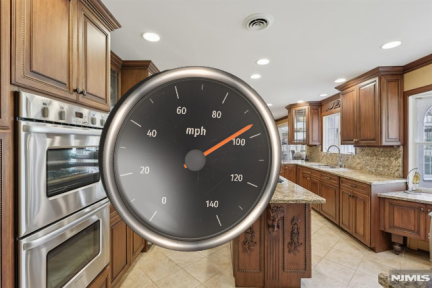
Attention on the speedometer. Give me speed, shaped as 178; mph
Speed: 95; mph
